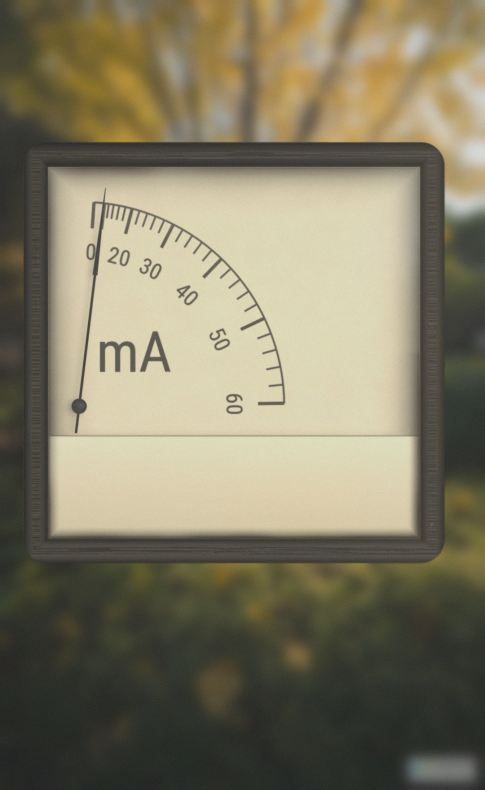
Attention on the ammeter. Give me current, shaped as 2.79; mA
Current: 10; mA
